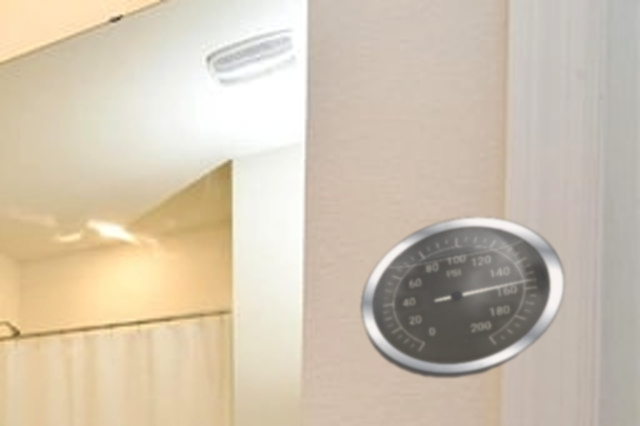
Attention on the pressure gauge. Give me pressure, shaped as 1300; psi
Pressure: 155; psi
